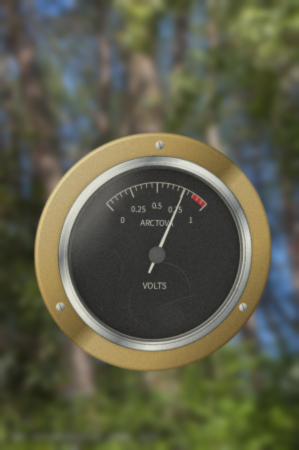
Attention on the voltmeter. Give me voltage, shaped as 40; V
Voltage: 0.75; V
